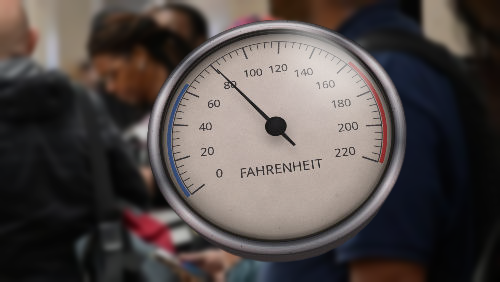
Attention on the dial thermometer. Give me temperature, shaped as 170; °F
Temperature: 80; °F
